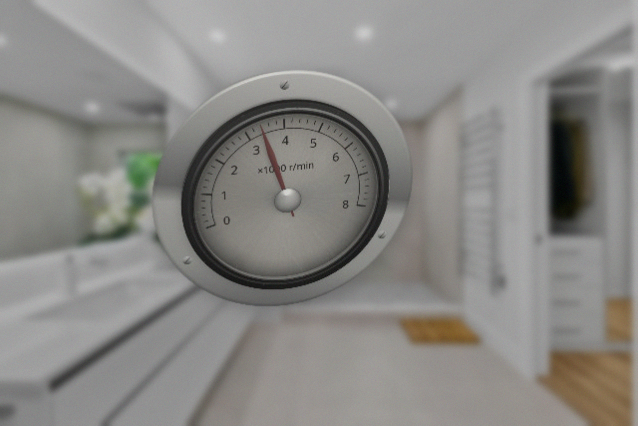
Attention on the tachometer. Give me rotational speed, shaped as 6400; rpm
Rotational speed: 3400; rpm
